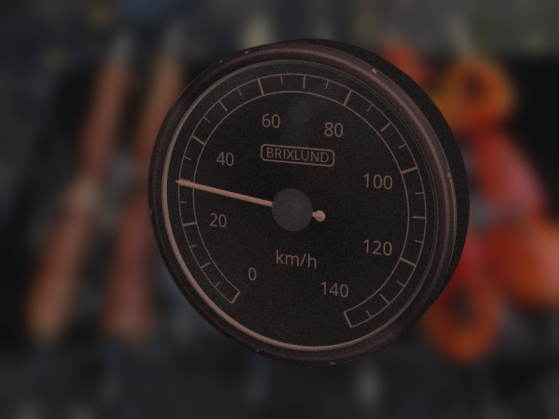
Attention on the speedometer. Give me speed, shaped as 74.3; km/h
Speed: 30; km/h
